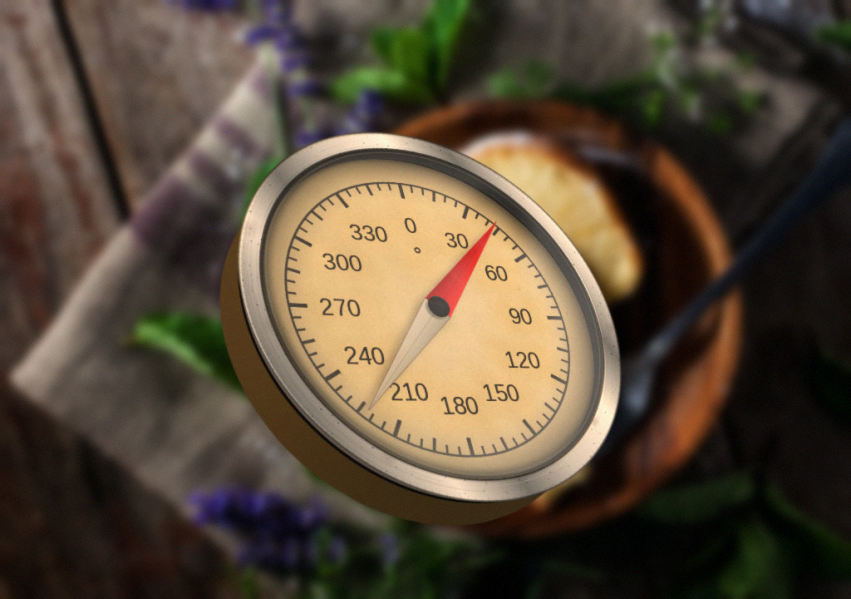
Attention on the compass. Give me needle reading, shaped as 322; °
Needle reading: 42.5; °
